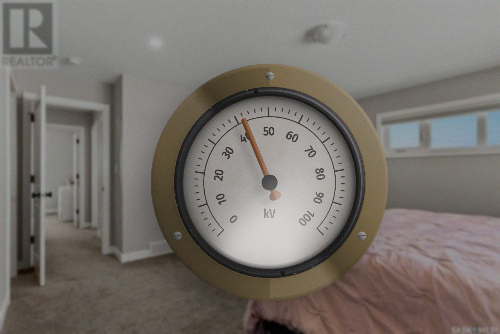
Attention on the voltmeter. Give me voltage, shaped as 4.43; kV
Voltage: 42; kV
